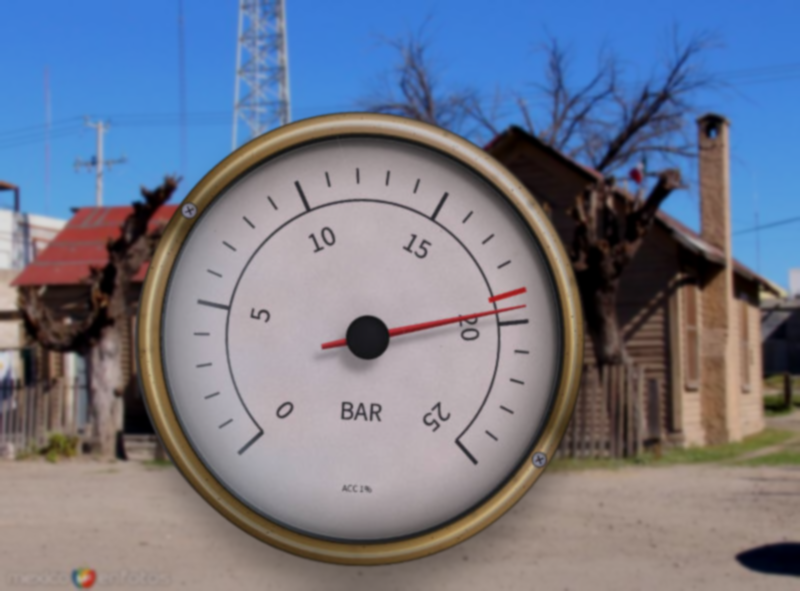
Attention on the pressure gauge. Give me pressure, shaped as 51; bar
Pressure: 19.5; bar
